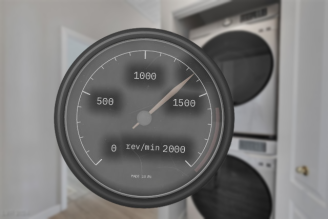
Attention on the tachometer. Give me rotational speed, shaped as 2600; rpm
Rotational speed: 1350; rpm
